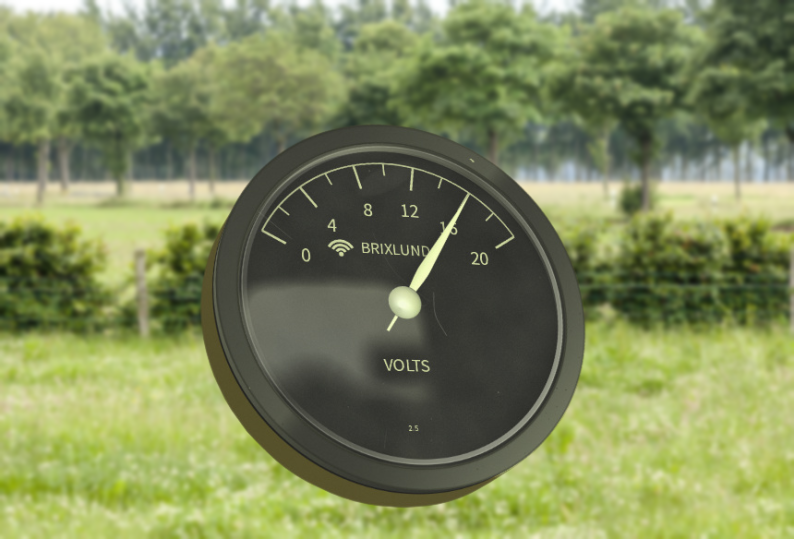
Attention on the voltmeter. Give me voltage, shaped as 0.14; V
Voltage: 16; V
